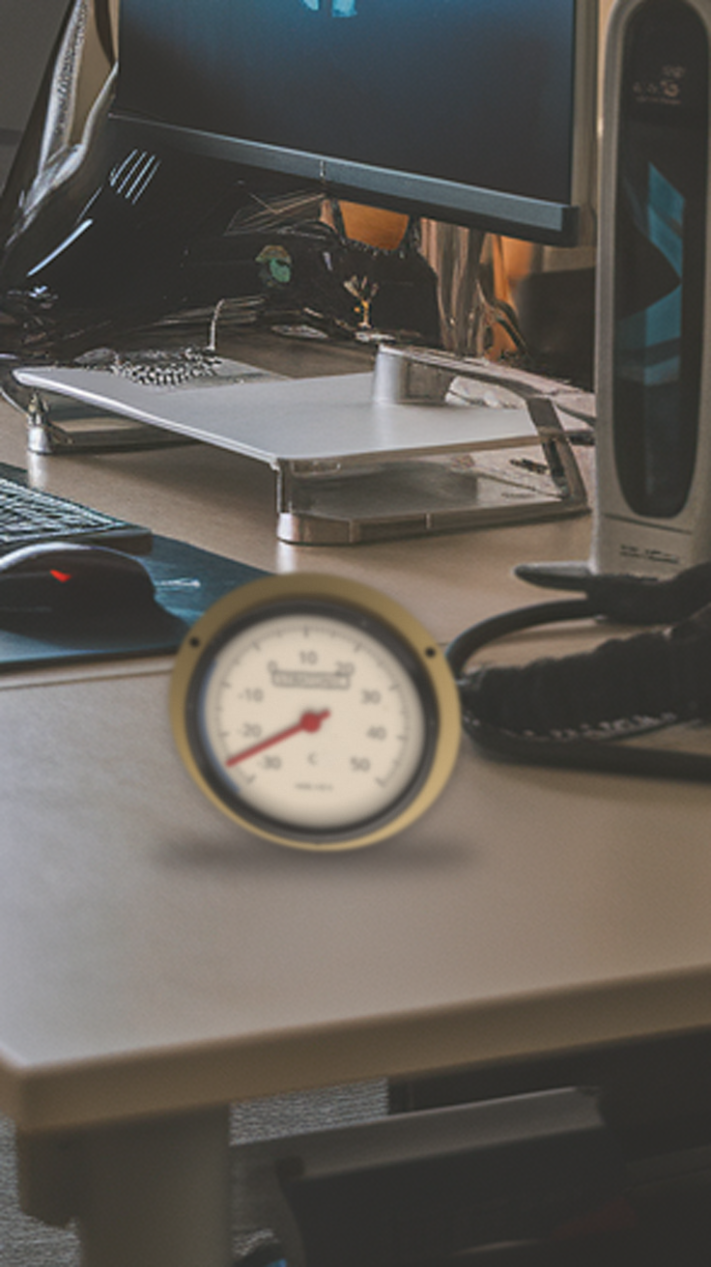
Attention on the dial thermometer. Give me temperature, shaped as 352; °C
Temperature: -25; °C
